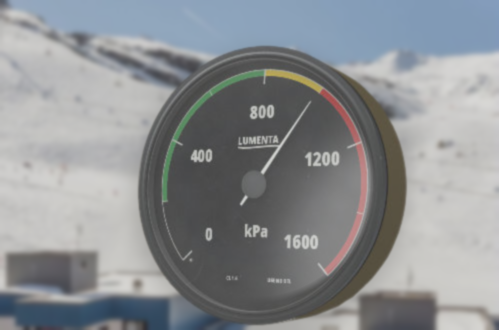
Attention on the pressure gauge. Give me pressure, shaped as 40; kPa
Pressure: 1000; kPa
